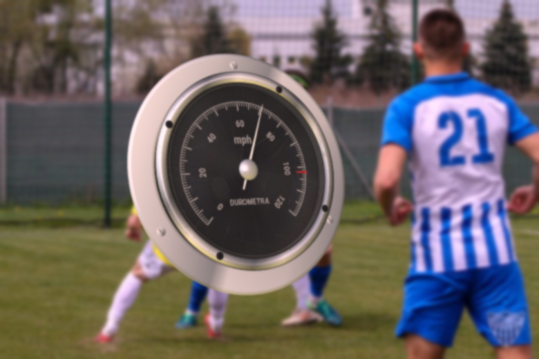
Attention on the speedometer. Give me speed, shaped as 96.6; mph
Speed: 70; mph
